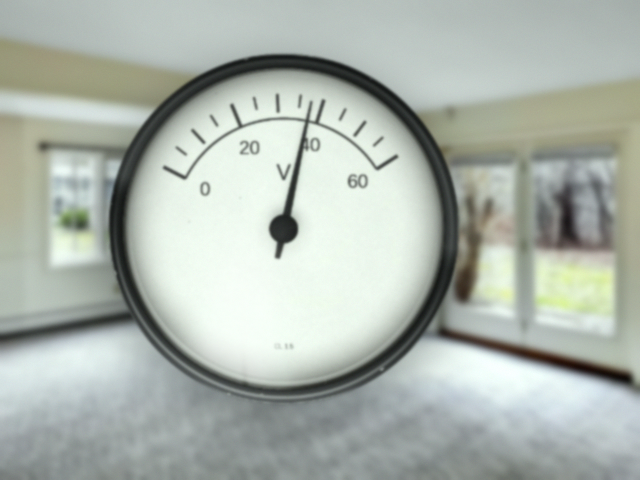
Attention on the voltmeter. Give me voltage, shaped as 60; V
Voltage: 37.5; V
